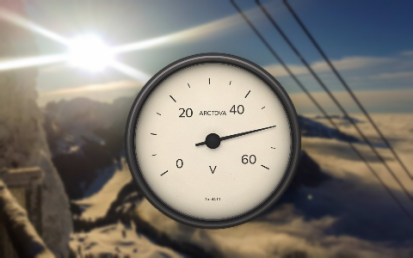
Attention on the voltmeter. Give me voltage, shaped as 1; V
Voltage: 50; V
